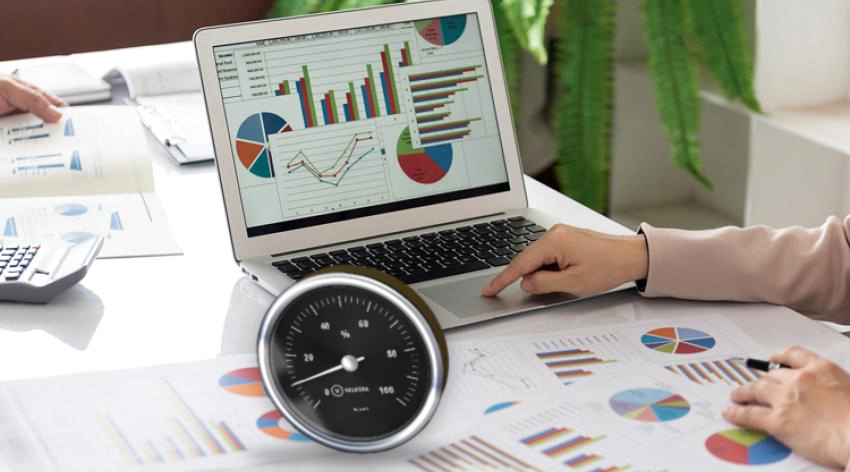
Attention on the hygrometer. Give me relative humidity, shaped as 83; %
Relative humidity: 10; %
